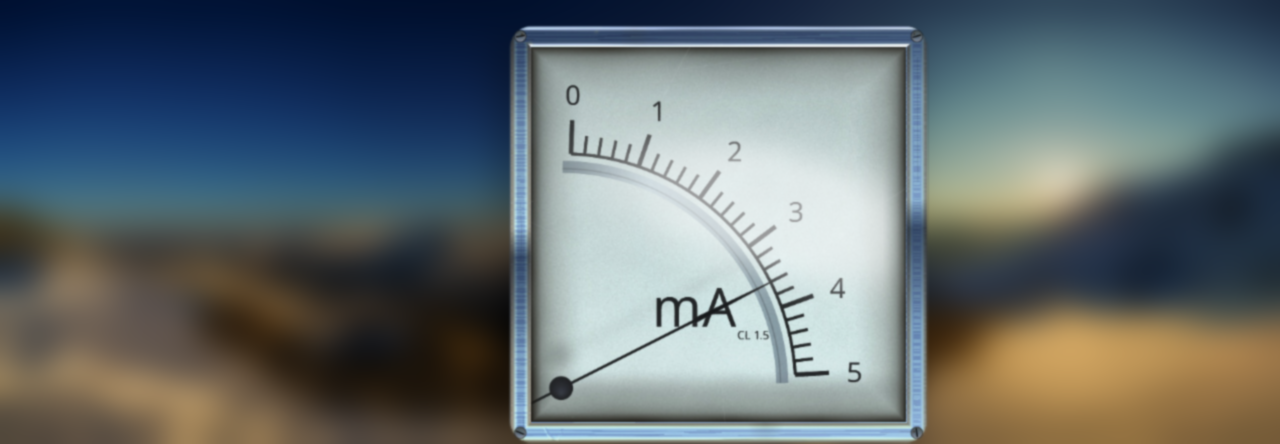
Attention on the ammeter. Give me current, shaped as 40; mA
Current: 3.6; mA
